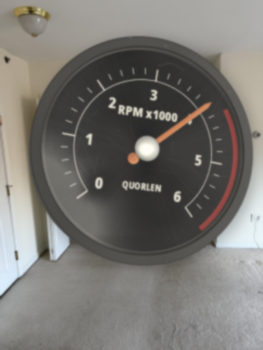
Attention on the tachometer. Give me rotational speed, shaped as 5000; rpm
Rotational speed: 4000; rpm
